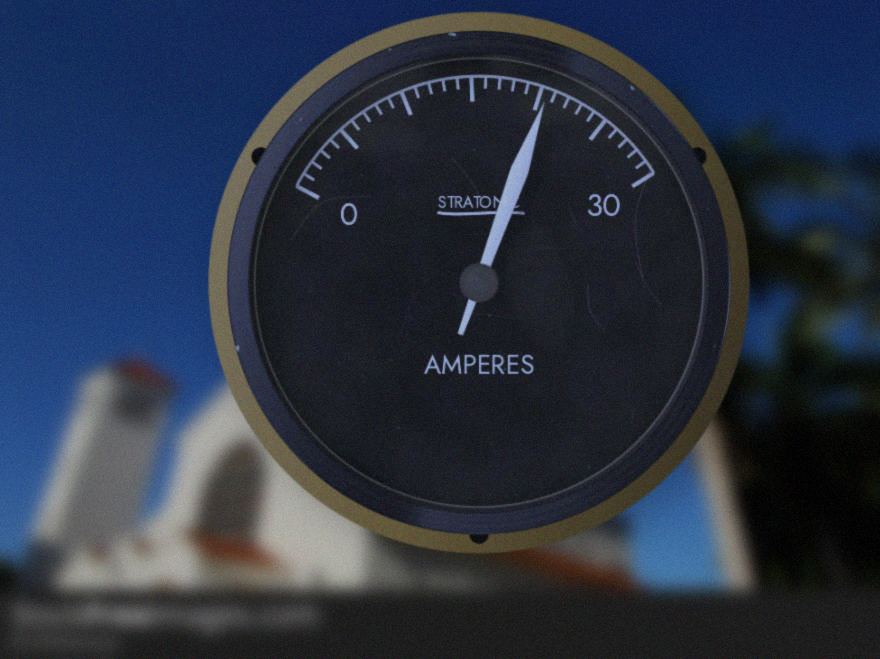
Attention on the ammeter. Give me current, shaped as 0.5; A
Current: 20.5; A
